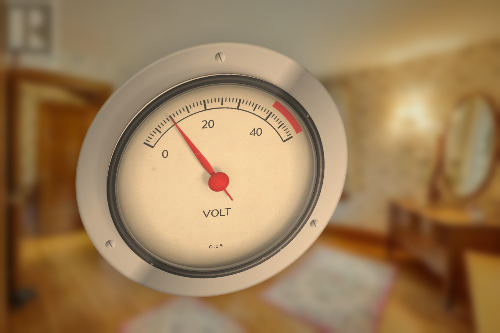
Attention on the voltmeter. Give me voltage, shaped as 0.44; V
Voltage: 10; V
